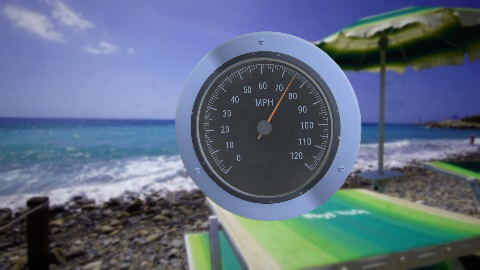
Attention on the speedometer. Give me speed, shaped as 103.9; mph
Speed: 75; mph
